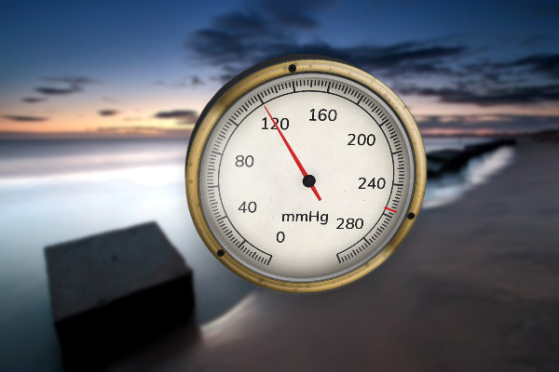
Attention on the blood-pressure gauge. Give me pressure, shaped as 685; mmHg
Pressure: 120; mmHg
